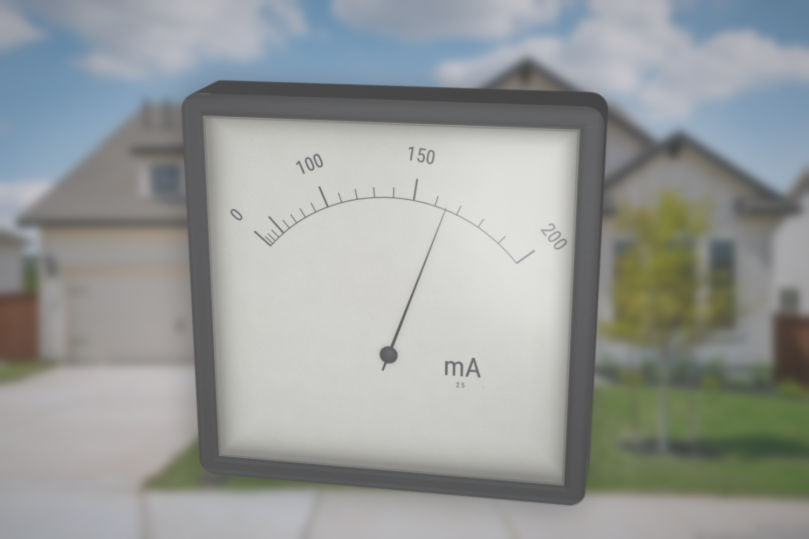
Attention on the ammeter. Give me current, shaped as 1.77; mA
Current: 165; mA
